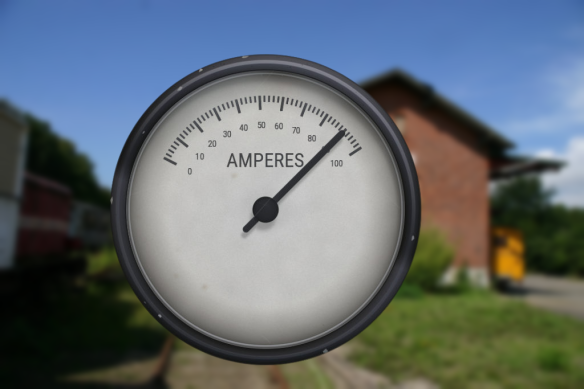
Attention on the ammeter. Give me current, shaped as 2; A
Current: 90; A
